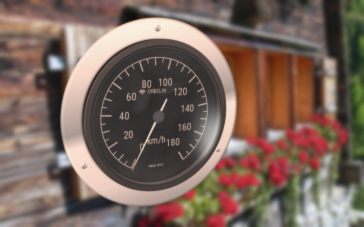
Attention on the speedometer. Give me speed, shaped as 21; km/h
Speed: 0; km/h
